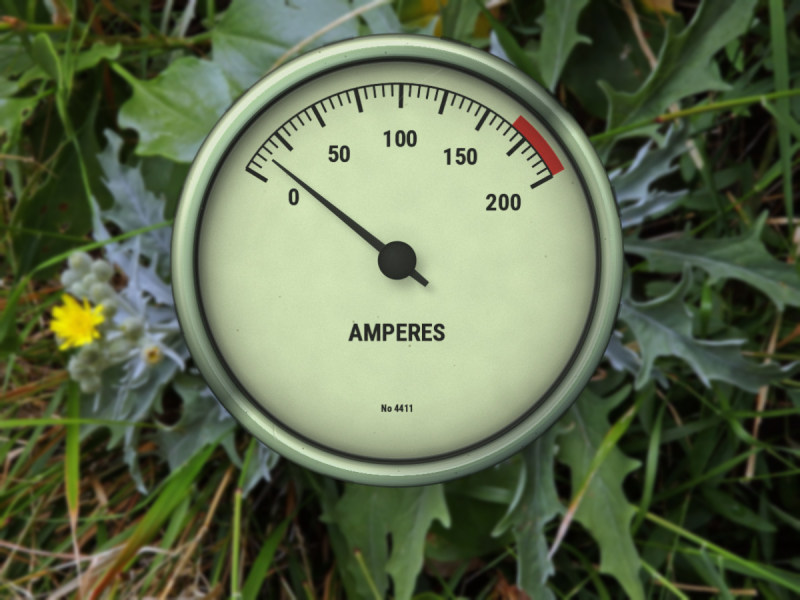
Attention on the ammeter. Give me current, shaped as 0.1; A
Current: 12.5; A
